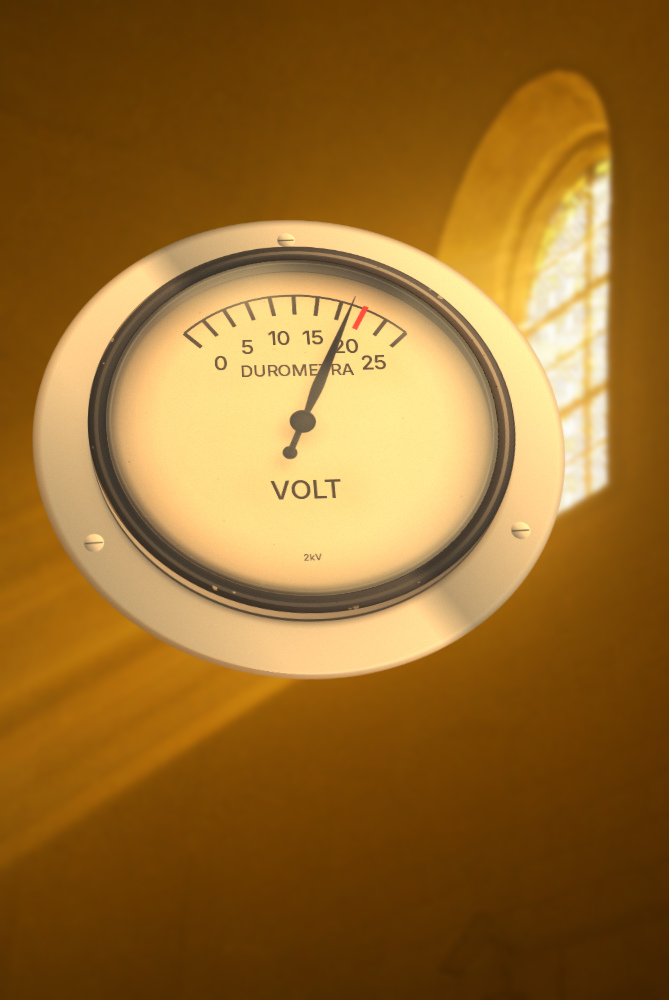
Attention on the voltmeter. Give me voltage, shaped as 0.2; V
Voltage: 18.75; V
